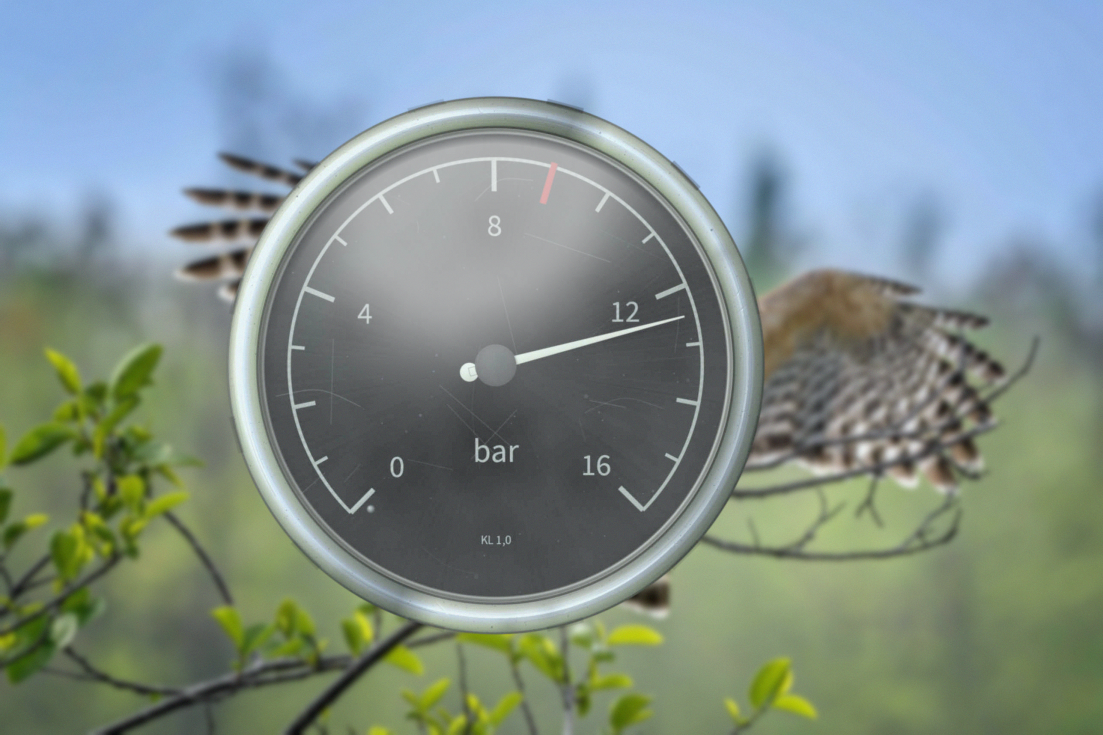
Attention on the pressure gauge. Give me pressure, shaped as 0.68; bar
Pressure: 12.5; bar
